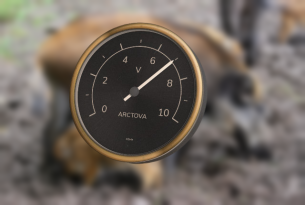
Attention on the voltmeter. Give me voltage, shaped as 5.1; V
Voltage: 7; V
